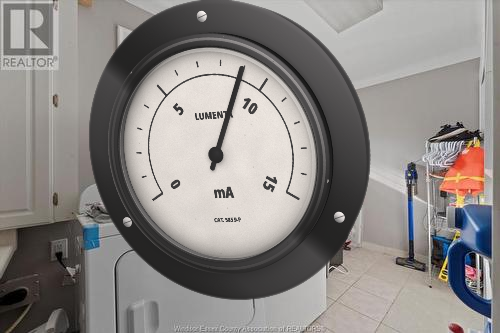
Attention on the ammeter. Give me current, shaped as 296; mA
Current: 9; mA
